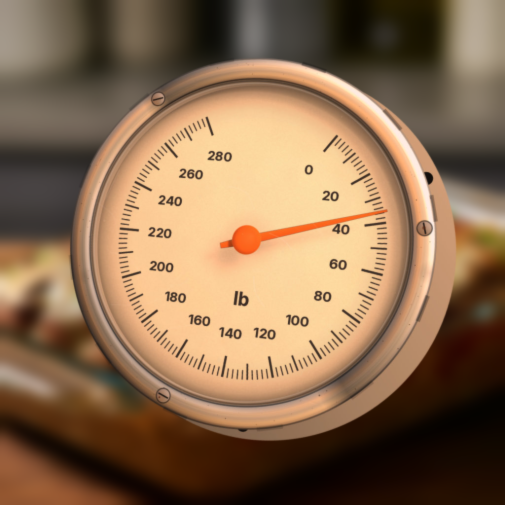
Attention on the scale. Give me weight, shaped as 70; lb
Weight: 36; lb
